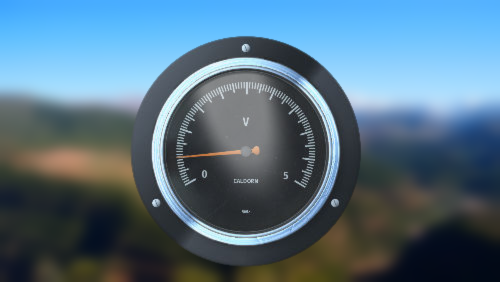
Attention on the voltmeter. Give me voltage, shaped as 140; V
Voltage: 0.5; V
